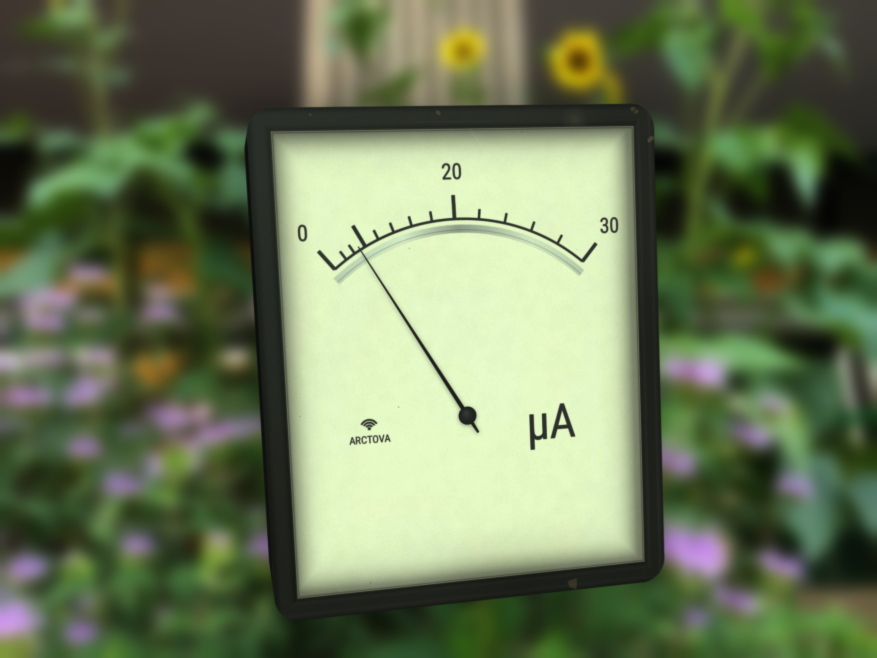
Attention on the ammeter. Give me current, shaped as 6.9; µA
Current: 9; µA
